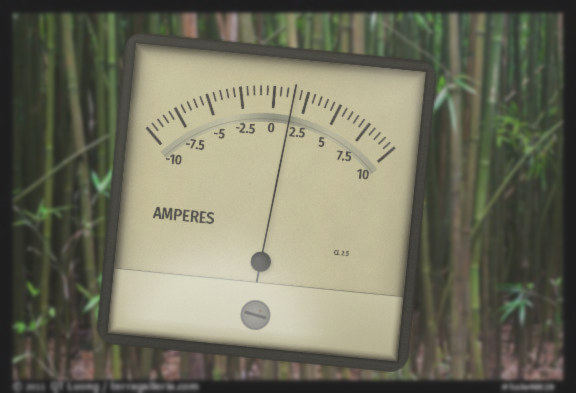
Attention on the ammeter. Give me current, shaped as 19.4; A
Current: 1.5; A
